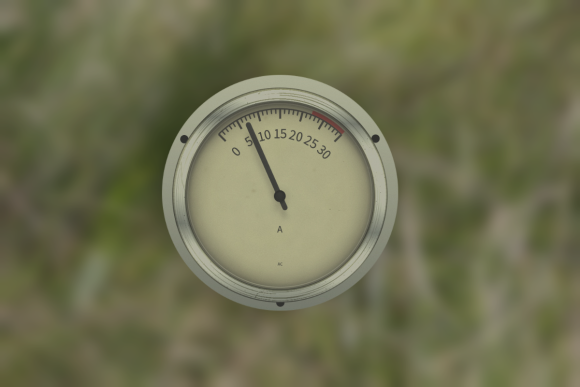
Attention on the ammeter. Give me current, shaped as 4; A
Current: 7; A
